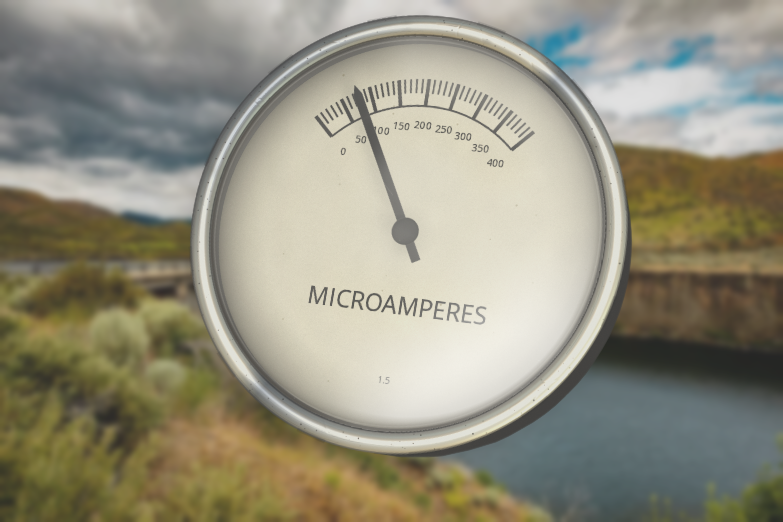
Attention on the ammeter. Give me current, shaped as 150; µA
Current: 80; µA
